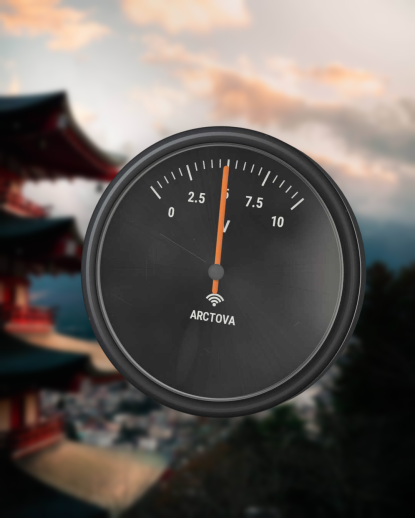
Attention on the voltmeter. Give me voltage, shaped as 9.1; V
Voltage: 5; V
